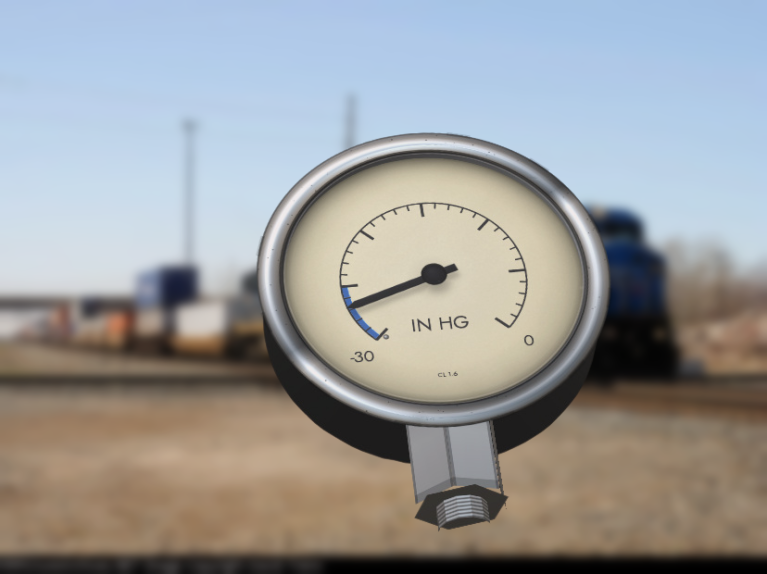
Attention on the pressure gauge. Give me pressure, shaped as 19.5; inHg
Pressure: -27; inHg
